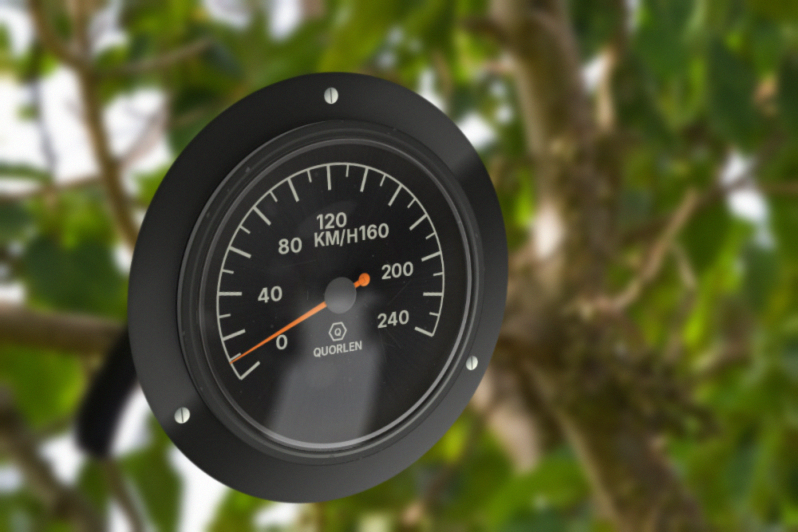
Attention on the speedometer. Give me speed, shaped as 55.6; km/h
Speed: 10; km/h
